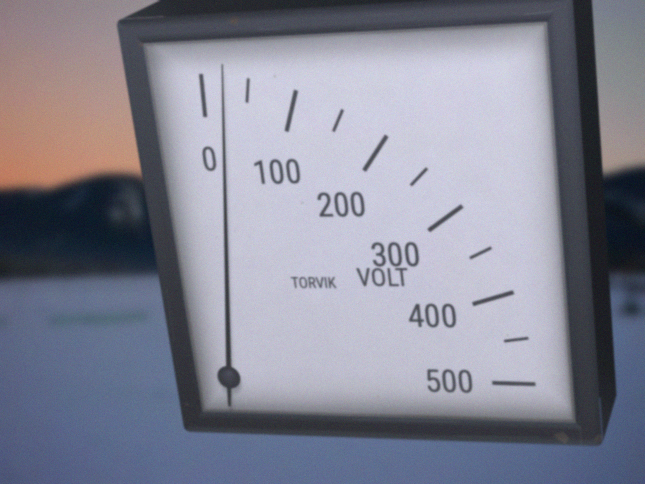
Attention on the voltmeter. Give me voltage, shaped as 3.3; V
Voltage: 25; V
